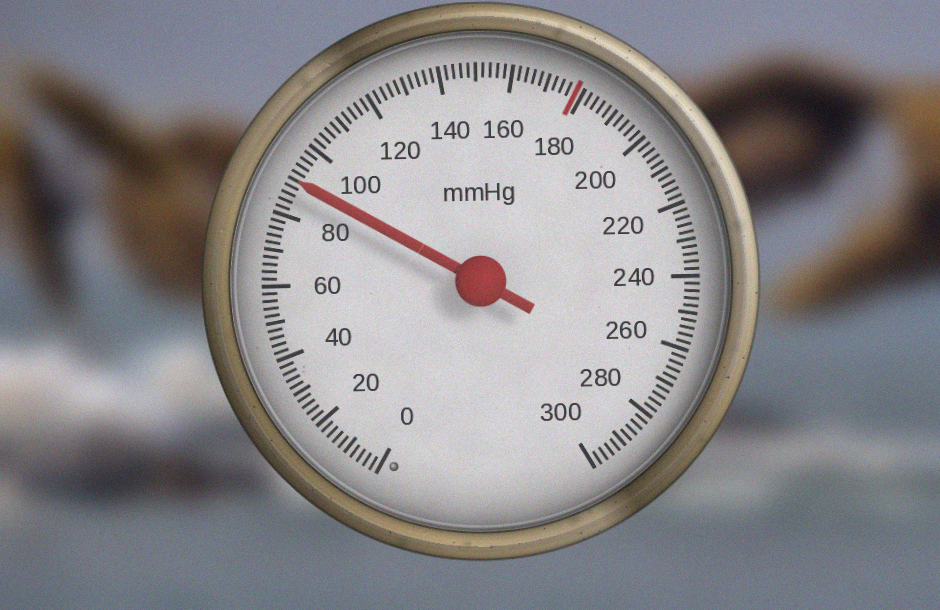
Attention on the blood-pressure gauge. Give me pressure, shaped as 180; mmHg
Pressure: 90; mmHg
